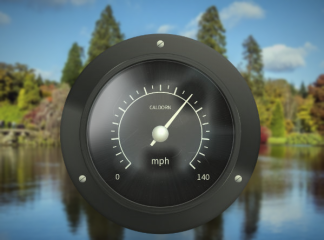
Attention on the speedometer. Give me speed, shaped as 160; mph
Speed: 90; mph
